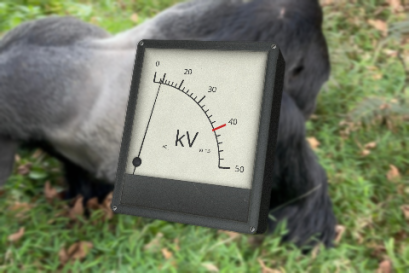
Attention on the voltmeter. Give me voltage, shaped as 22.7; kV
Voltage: 10; kV
